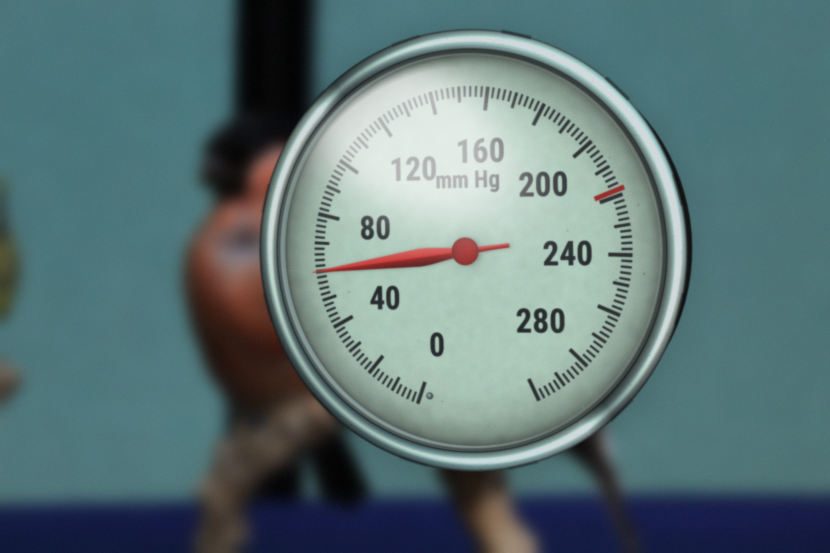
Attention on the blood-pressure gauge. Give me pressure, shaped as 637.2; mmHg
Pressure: 60; mmHg
